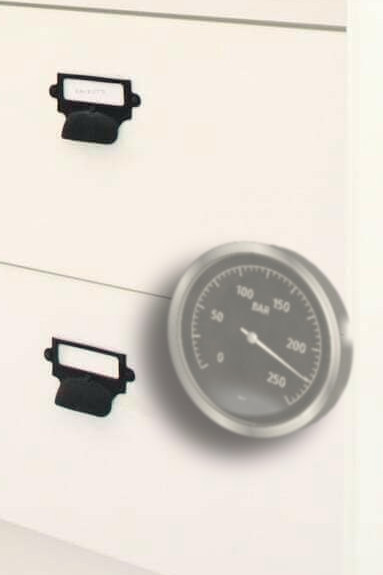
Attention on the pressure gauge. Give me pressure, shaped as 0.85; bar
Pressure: 225; bar
